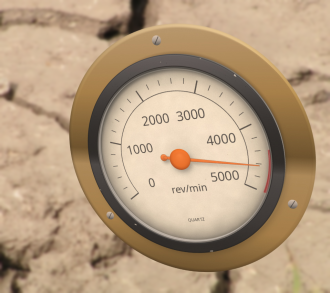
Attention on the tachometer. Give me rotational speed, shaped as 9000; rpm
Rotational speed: 4600; rpm
